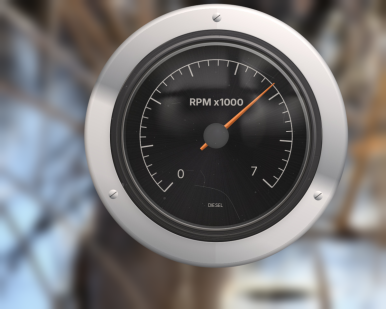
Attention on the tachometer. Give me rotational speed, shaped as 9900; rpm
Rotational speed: 4800; rpm
